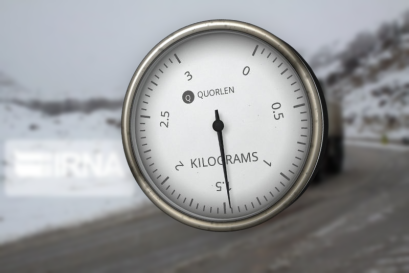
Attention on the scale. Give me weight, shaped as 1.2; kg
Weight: 1.45; kg
